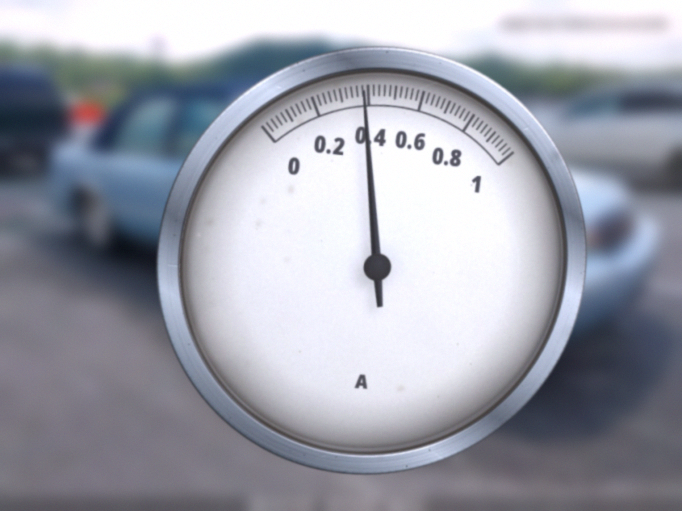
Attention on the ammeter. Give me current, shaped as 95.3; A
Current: 0.38; A
